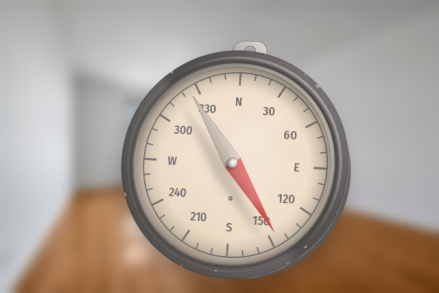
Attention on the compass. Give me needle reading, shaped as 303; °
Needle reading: 145; °
